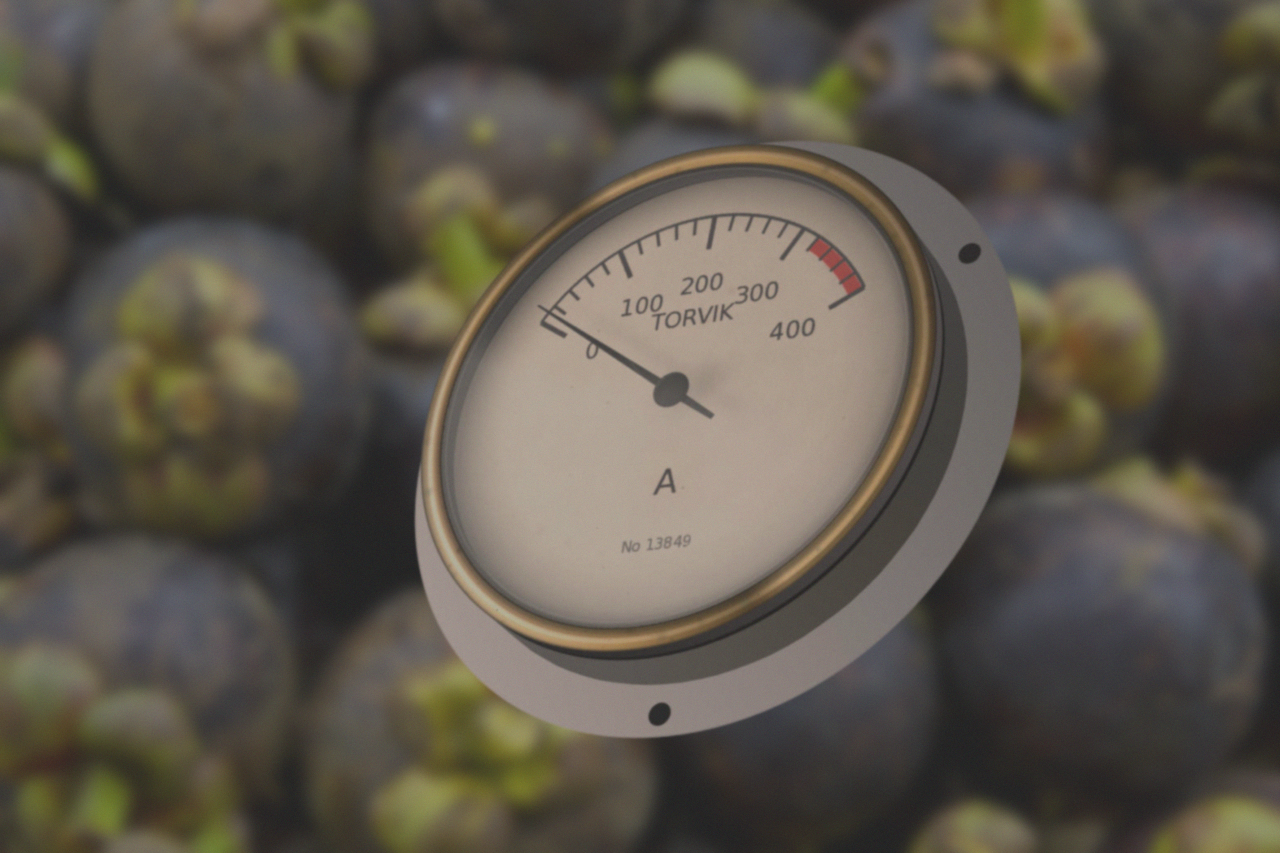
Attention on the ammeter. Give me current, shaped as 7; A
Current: 10; A
